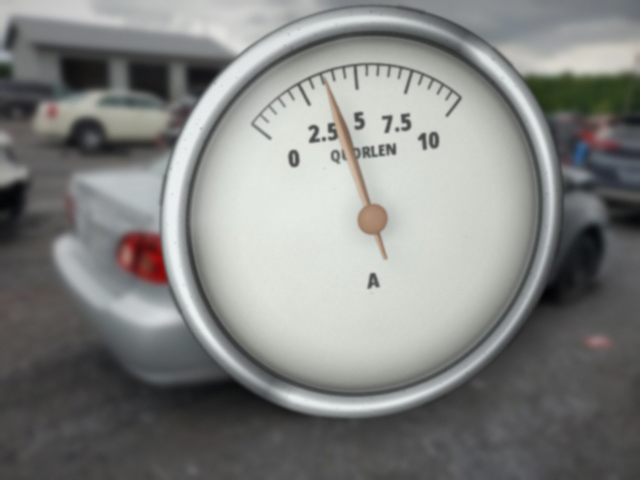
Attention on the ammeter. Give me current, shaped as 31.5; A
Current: 3.5; A
